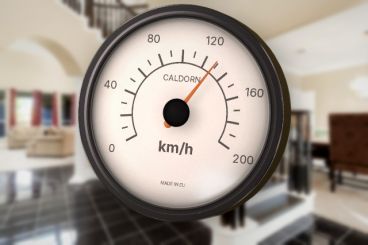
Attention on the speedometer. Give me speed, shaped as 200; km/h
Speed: 130; km/h
